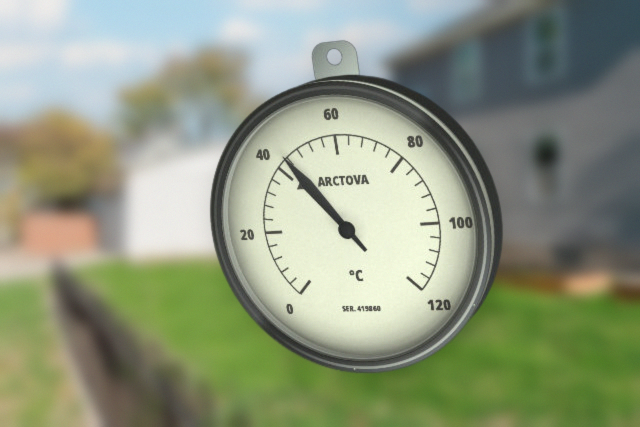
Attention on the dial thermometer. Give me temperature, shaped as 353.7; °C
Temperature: 44; °C
